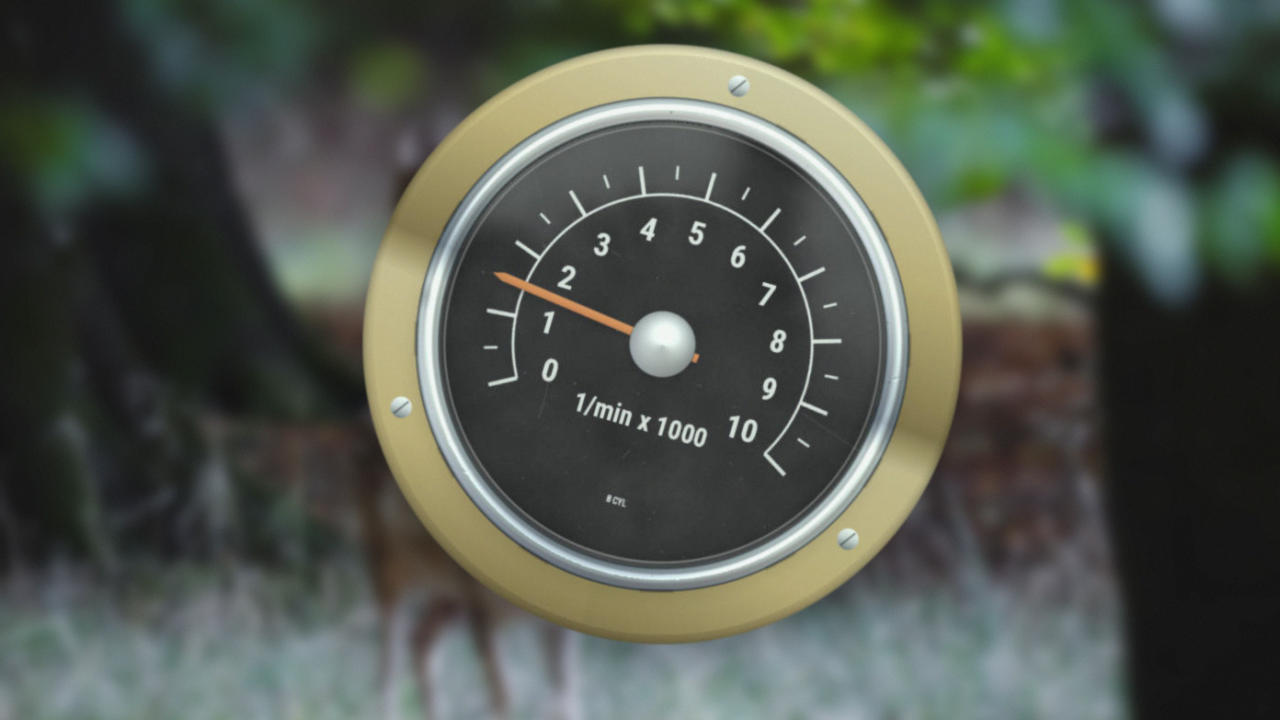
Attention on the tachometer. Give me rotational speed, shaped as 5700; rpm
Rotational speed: 1500; rpm
